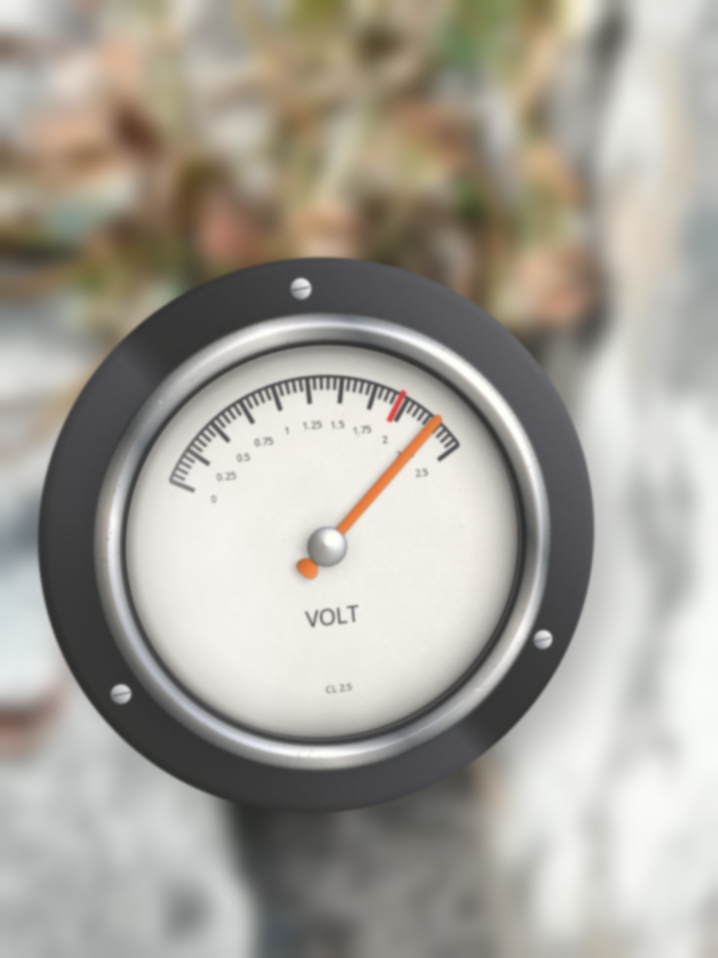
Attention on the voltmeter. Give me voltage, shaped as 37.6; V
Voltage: 2.25; V
